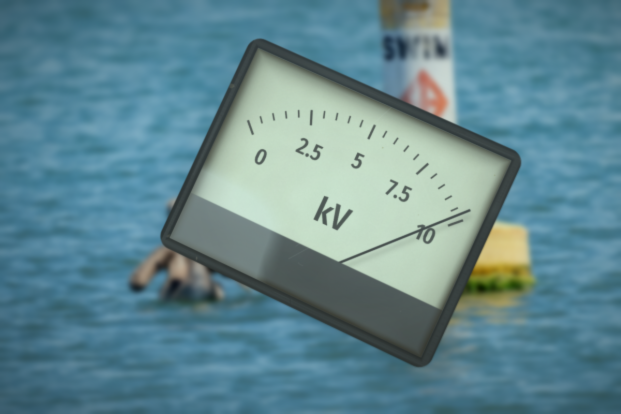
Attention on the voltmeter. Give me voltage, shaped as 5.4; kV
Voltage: 9.75; kV
